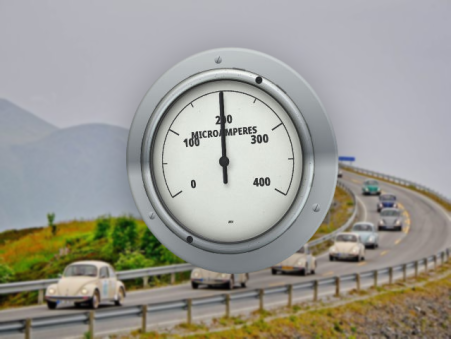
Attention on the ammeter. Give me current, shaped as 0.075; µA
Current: 200; µA
